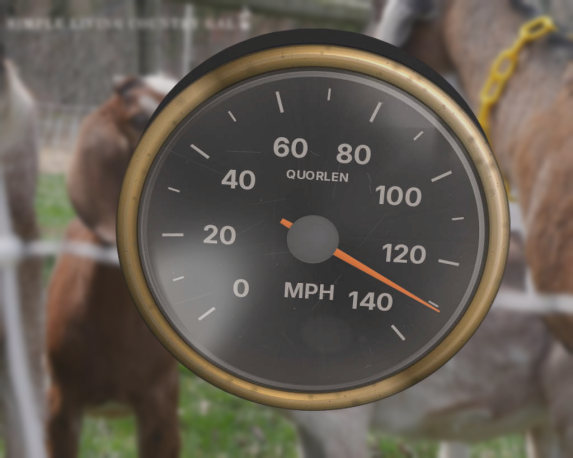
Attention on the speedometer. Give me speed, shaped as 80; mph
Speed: 130; mph
